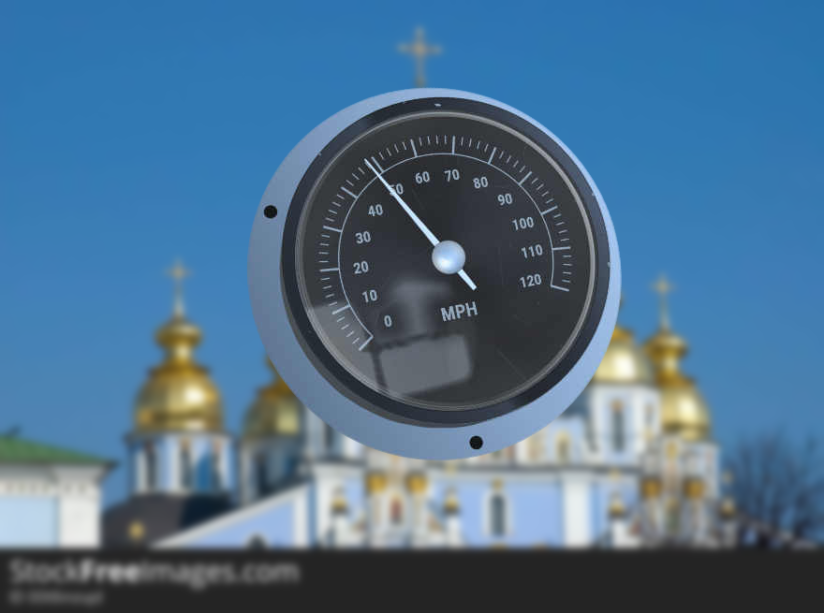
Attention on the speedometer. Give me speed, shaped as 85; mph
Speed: 48; mph
